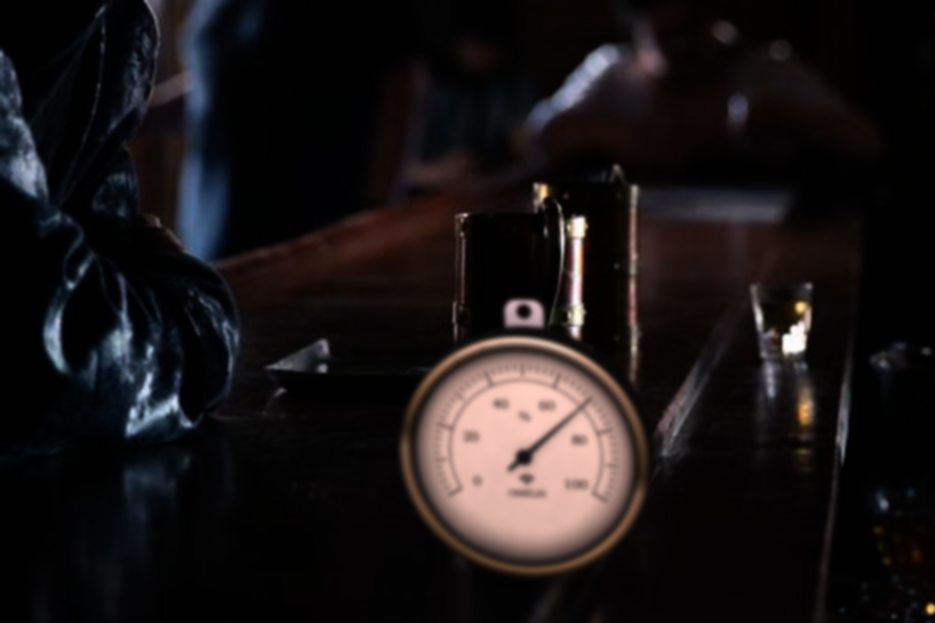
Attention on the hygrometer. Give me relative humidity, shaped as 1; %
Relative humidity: 70; %
